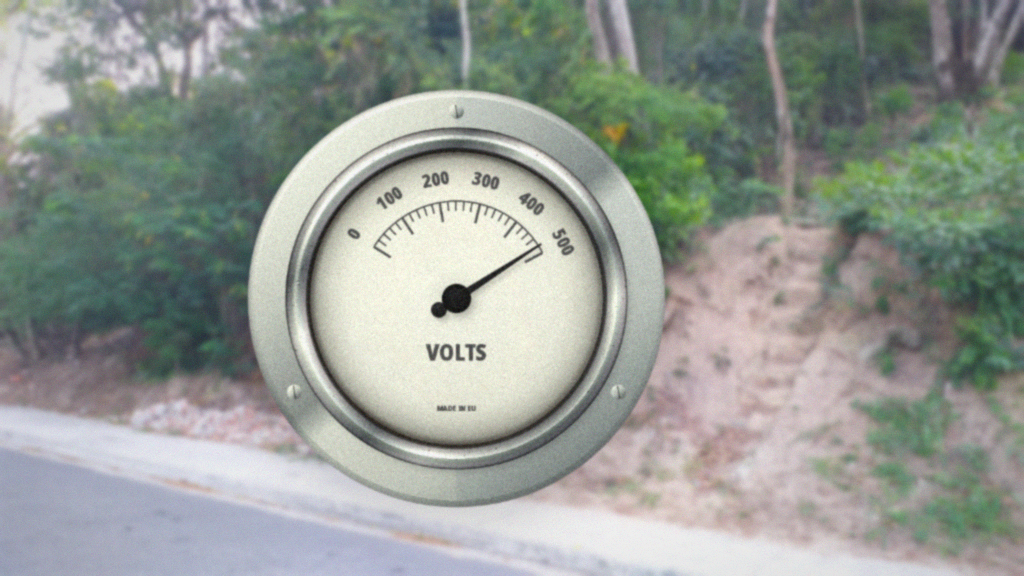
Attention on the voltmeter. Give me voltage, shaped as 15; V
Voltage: 480; V
